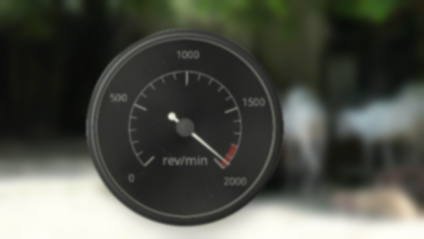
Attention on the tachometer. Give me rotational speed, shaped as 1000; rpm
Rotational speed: 1950; rpm
